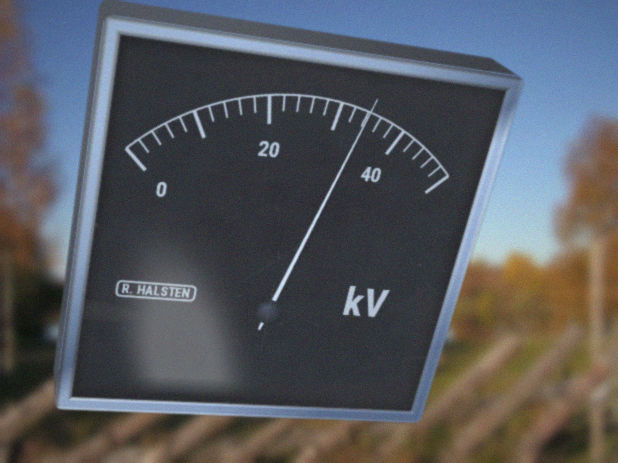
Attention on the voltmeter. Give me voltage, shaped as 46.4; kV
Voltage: 34; kV
